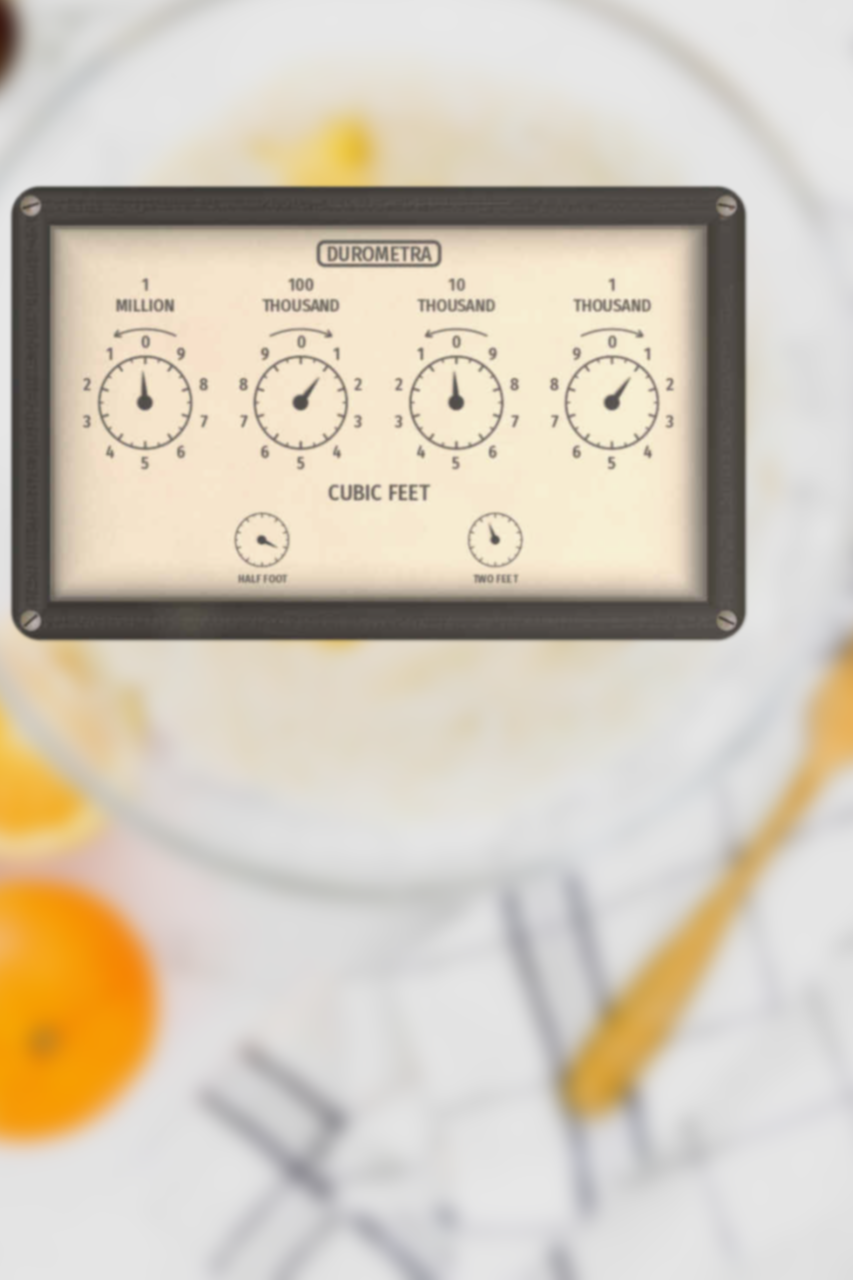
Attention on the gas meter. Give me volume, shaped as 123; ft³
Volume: 10100; ft³
